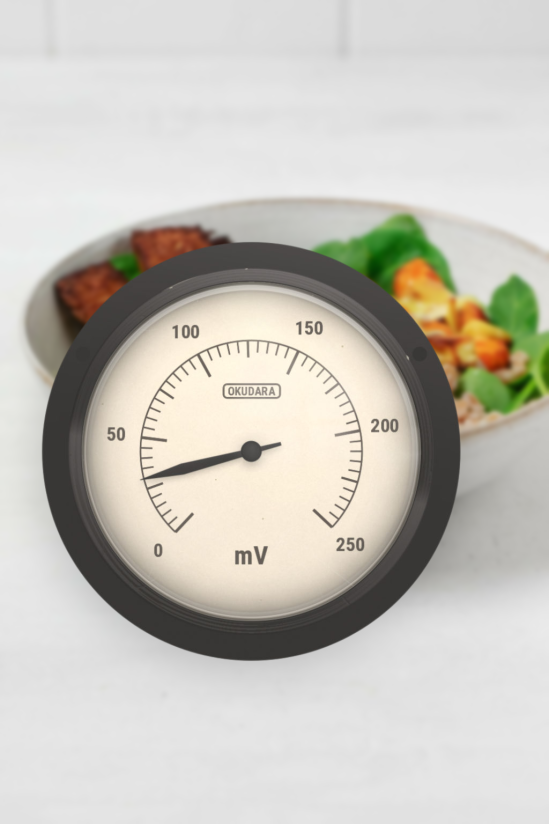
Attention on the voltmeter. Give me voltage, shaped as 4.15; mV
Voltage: 30; mV
